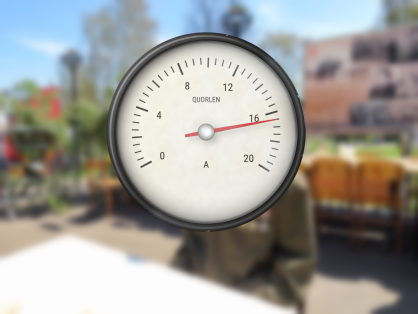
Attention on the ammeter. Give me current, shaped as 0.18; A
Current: 16.5; A
